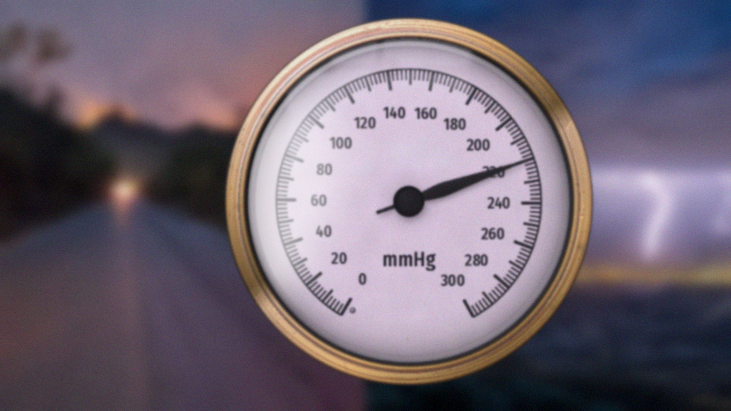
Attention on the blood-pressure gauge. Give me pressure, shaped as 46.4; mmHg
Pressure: 220; mmHg
